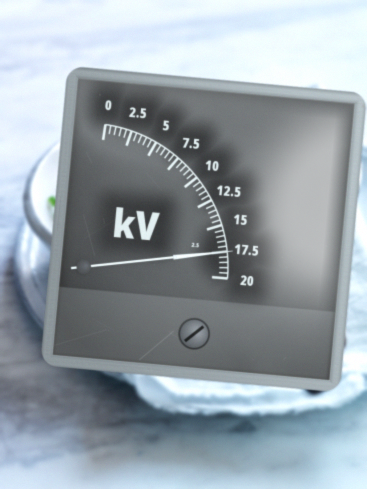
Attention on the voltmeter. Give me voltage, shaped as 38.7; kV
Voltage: 17.5; kV
